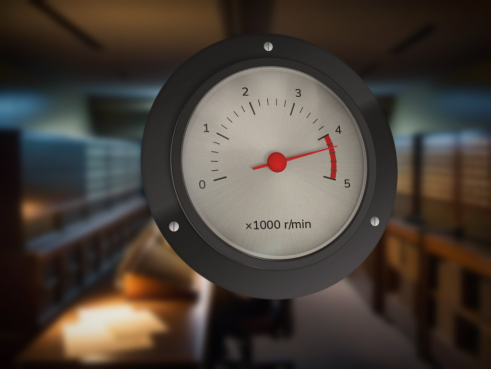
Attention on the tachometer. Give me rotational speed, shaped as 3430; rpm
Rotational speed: 4300; rpm
